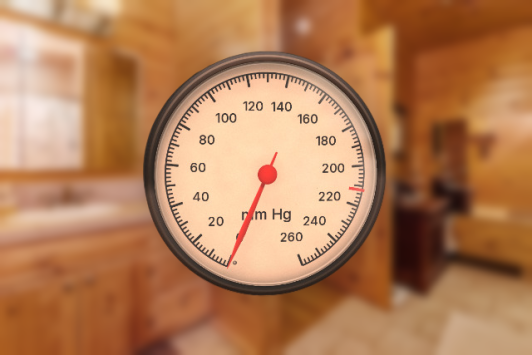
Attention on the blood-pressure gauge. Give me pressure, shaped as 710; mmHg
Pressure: 0; mmHg
